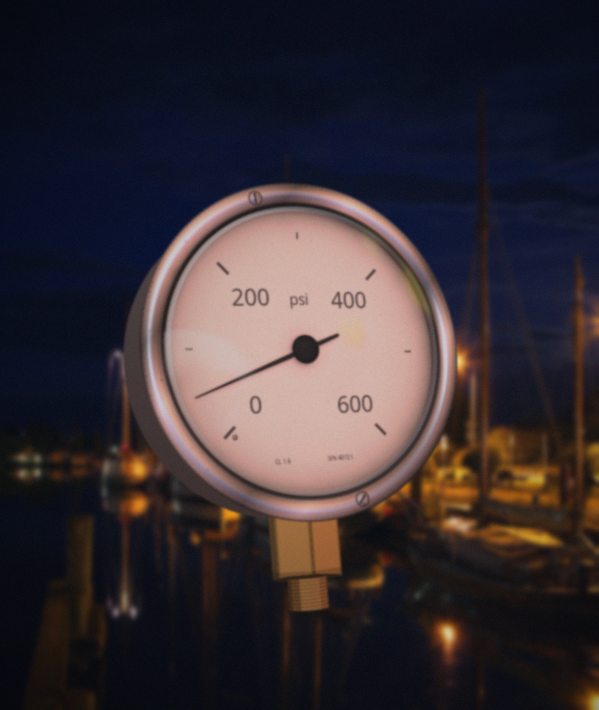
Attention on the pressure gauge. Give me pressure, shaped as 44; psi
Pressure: 50; psi
